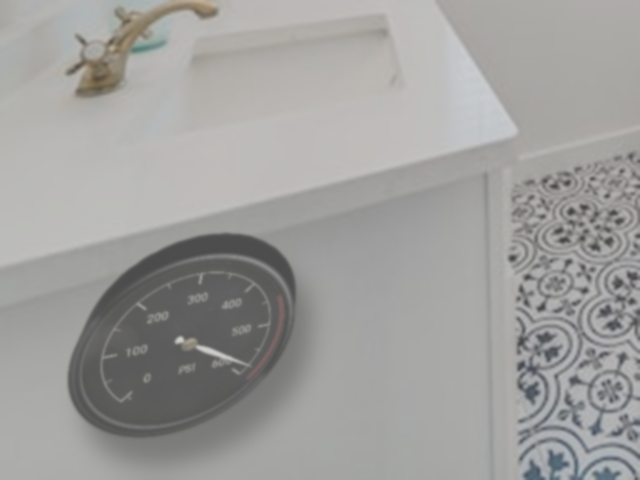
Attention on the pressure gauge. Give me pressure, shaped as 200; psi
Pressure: 575; psi
